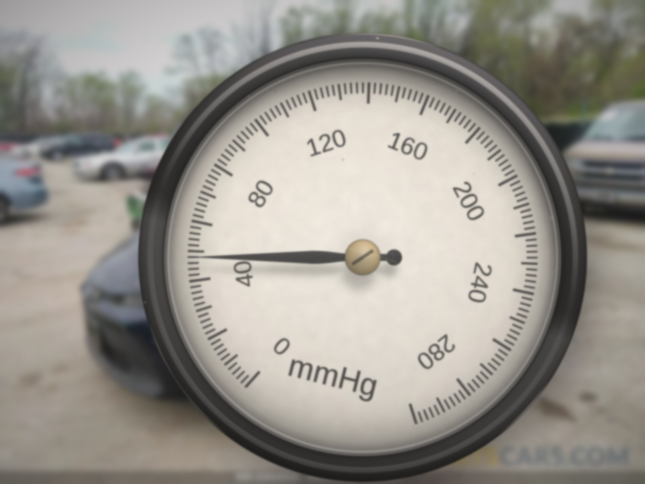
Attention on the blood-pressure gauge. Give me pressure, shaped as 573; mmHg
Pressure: 48; mmHg
